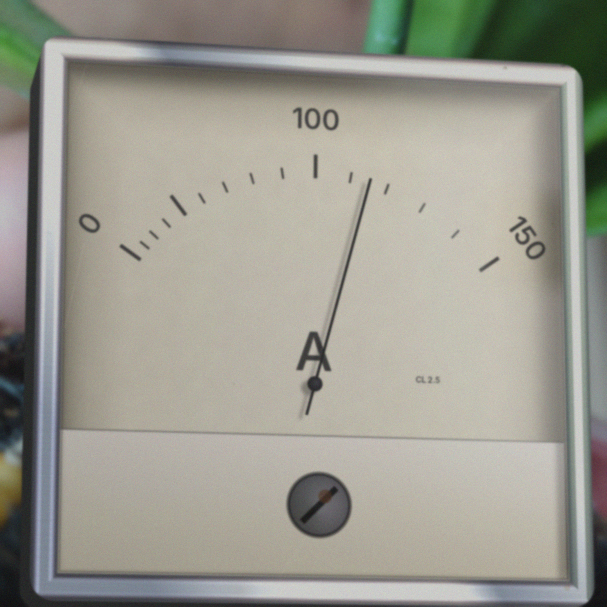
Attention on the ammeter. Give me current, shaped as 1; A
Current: 115; A
